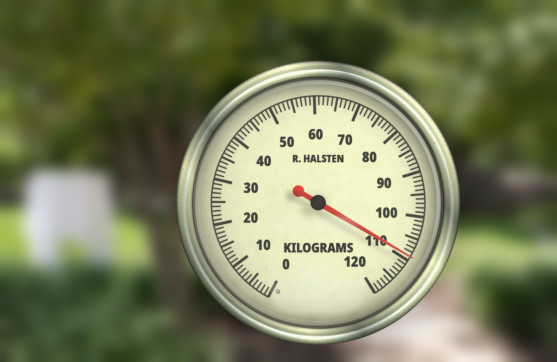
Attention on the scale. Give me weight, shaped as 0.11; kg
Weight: 109; kg
